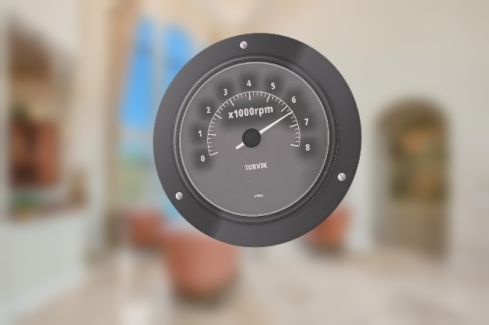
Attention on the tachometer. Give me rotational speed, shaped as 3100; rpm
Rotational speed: 6400; rpm
